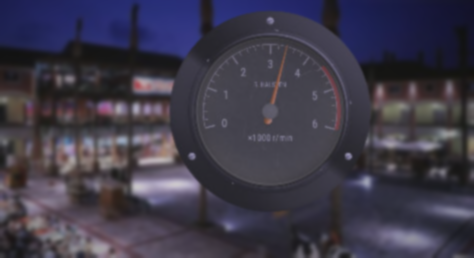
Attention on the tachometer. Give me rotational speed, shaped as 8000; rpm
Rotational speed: 3400; rpm
